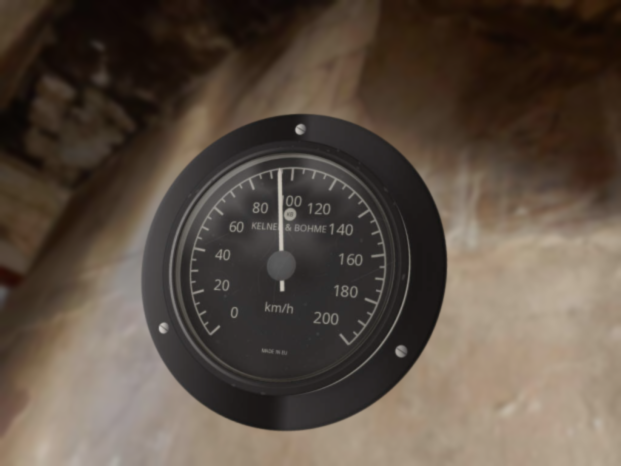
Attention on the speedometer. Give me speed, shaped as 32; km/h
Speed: 95; km/h
